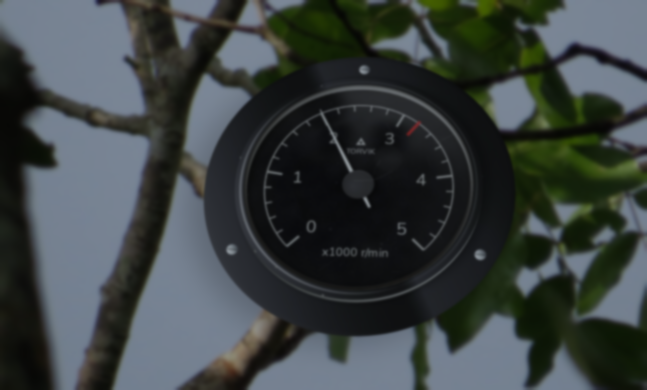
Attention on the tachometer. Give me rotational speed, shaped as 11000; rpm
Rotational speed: 2000; rpm
